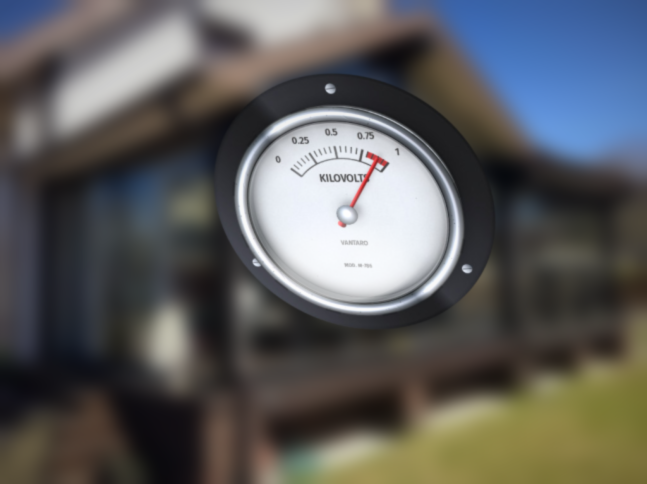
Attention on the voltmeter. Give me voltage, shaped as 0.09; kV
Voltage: 0.9; kV
